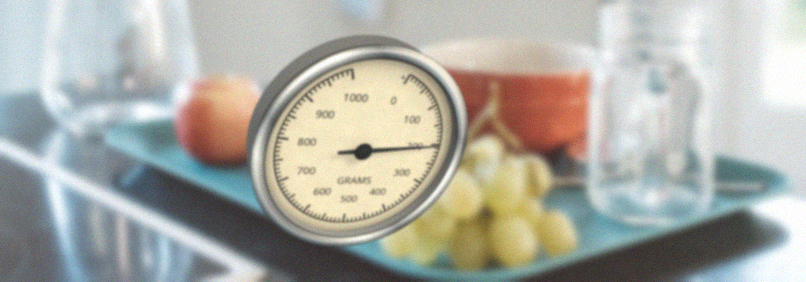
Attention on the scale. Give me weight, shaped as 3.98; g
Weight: 200; g
